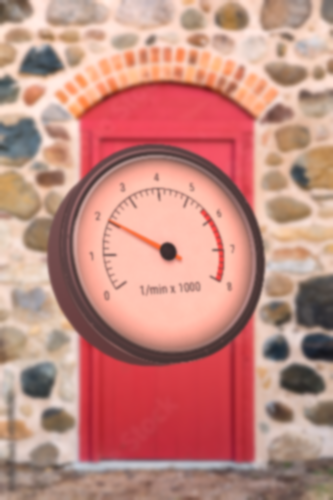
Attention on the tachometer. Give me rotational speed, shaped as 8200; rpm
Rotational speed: 2000; rpm
